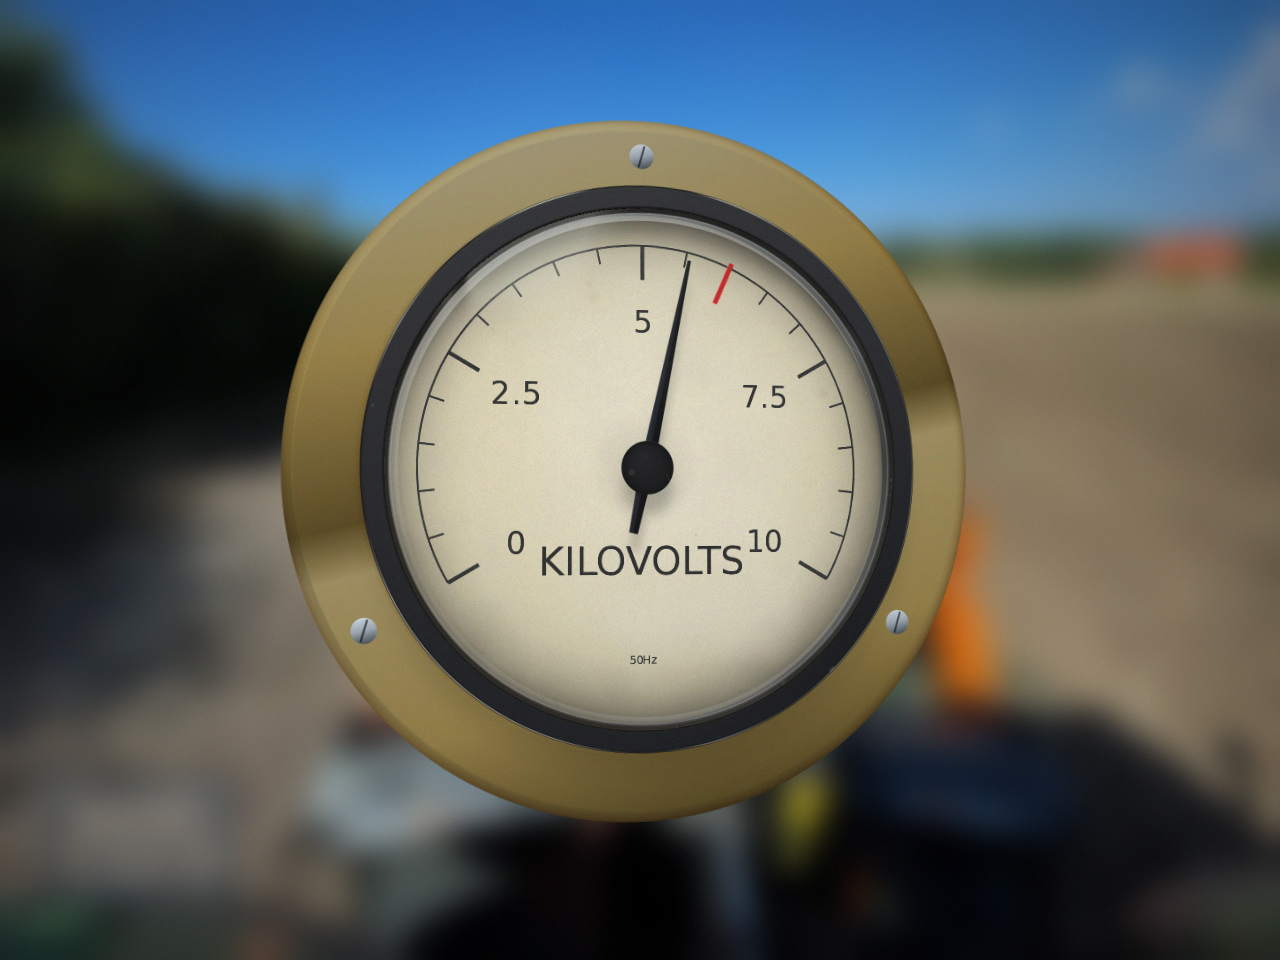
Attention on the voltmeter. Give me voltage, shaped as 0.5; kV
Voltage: 5.5; kV
